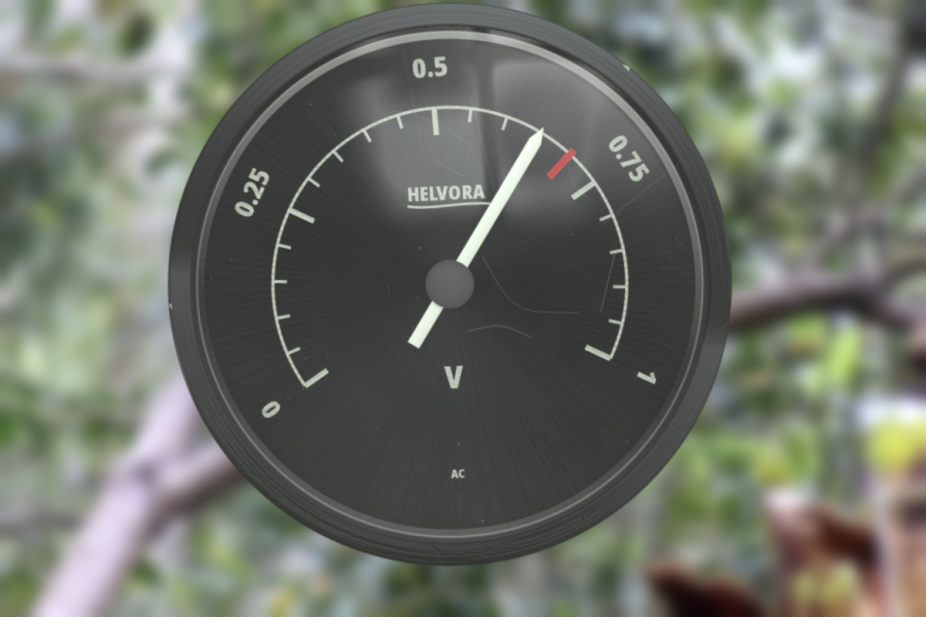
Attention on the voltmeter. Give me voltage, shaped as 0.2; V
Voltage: 0.65; V
